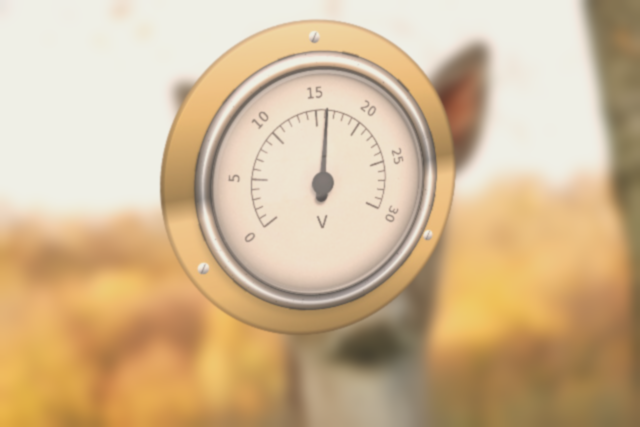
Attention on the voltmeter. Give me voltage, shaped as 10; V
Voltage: 16; V
